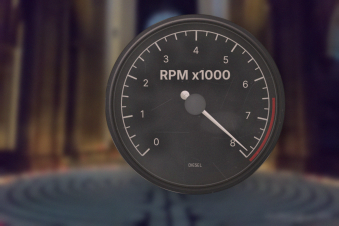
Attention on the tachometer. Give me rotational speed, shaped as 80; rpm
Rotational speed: 7875; rpm
